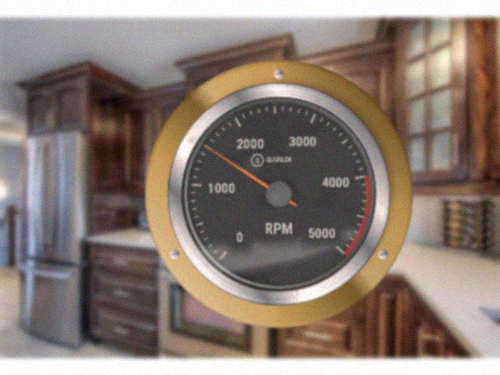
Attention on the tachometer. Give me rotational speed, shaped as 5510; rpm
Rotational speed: 1500; rpm
